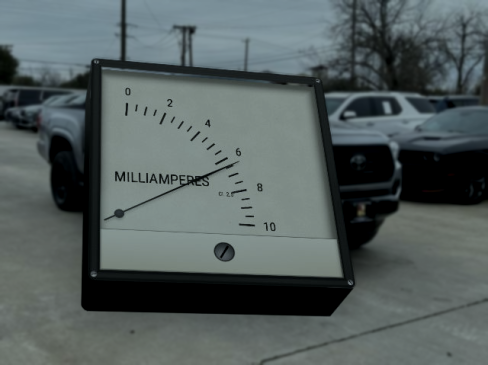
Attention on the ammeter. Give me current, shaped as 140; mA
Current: 6.5; mA
